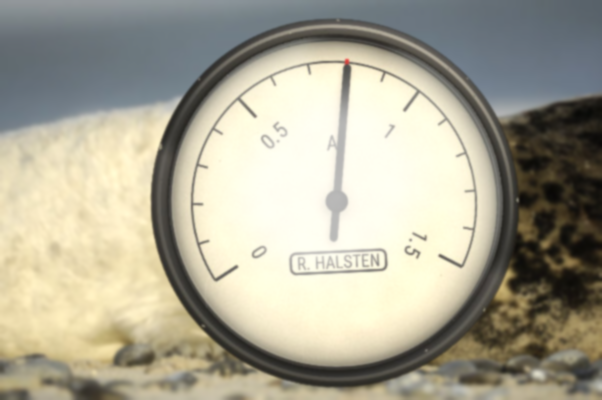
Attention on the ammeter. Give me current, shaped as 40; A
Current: 0.8; A
